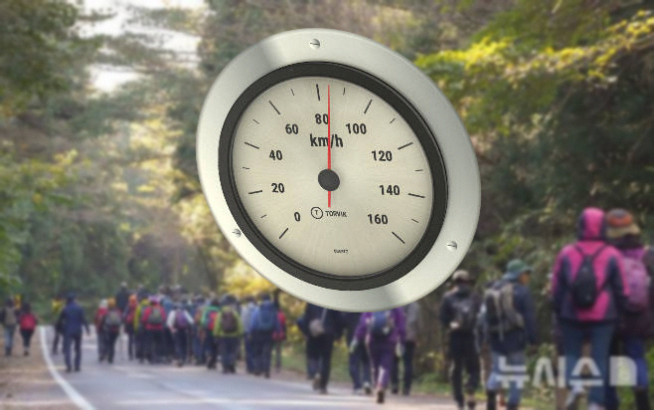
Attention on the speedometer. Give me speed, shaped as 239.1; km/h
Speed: 85; km/h
